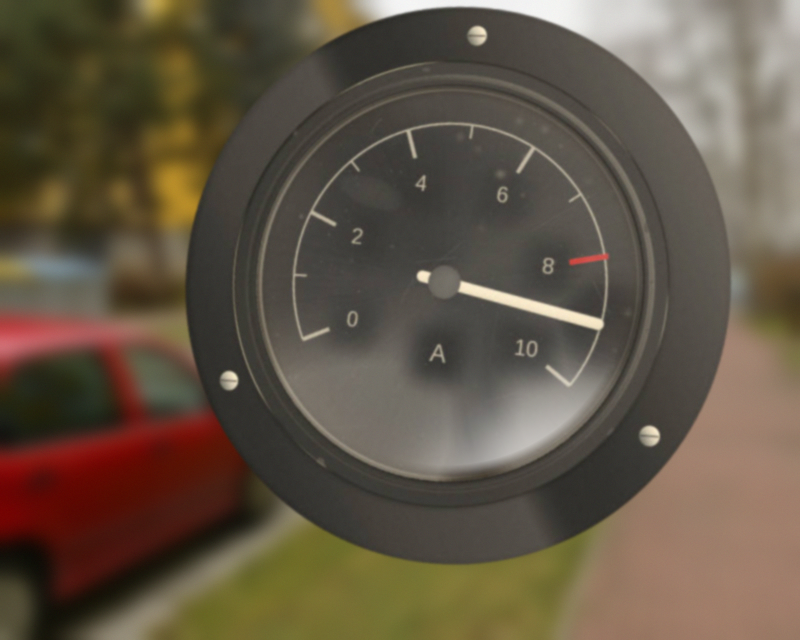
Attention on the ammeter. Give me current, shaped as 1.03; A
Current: 9; A
